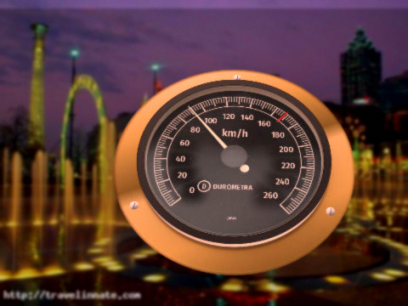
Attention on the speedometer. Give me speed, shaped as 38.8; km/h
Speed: 90; km/h
